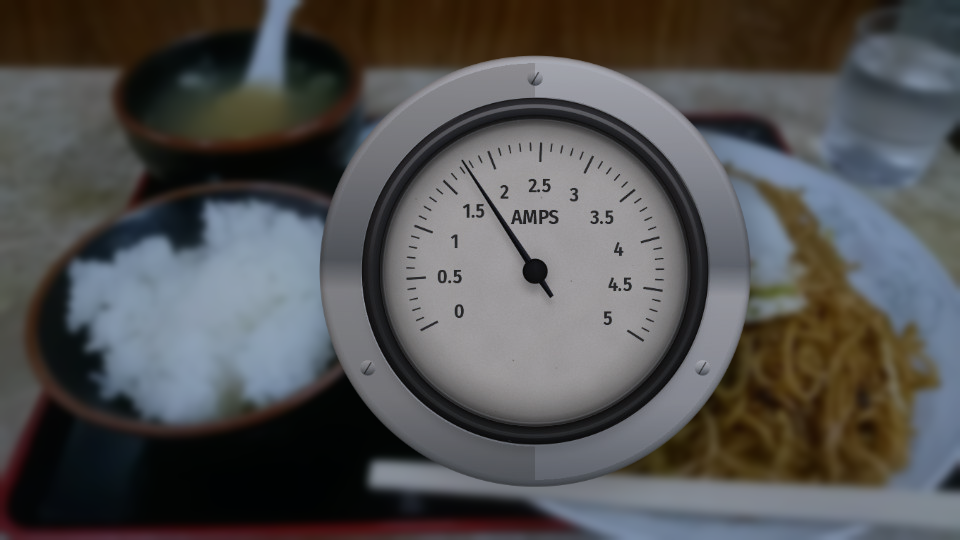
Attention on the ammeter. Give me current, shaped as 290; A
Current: 1.75; A
